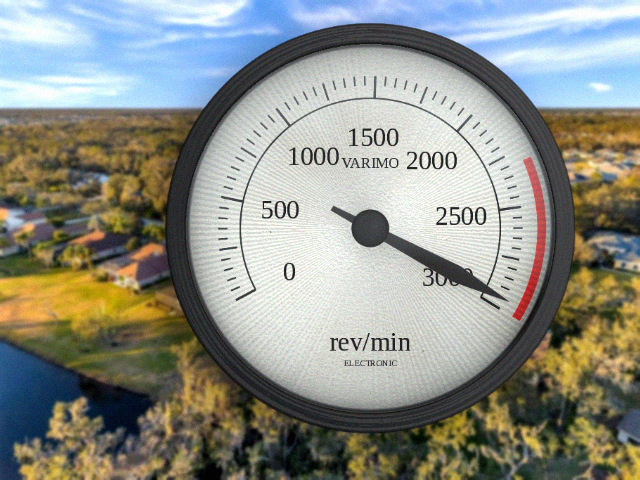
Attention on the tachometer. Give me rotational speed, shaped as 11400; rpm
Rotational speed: 2950; rpm
